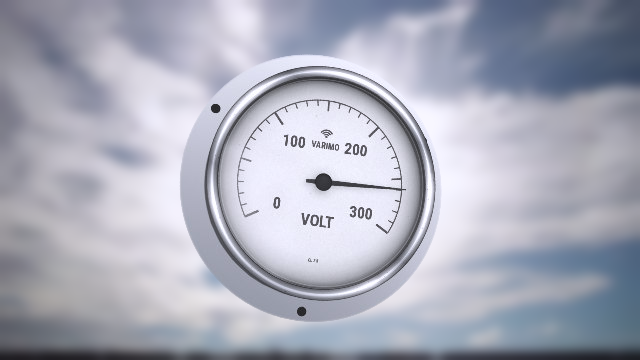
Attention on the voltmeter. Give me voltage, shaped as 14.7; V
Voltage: 260; V
